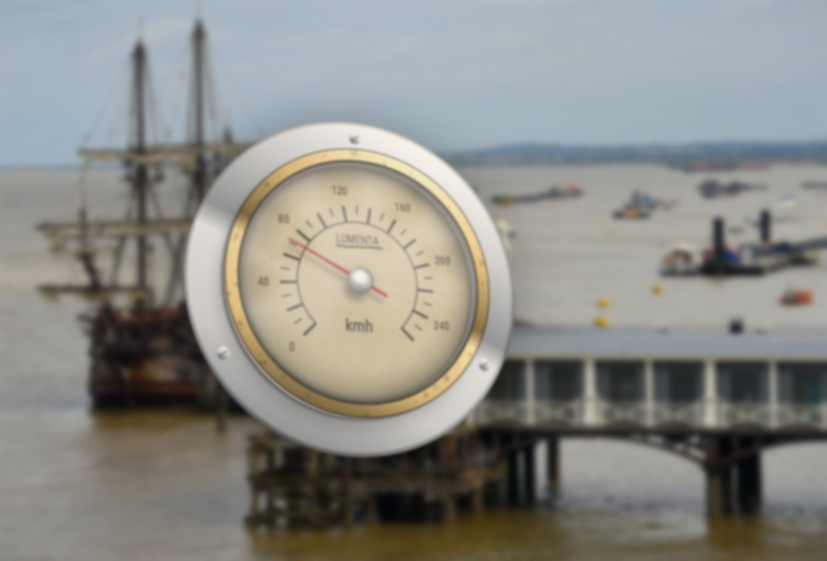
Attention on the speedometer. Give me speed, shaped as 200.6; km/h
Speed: 70; km/h
